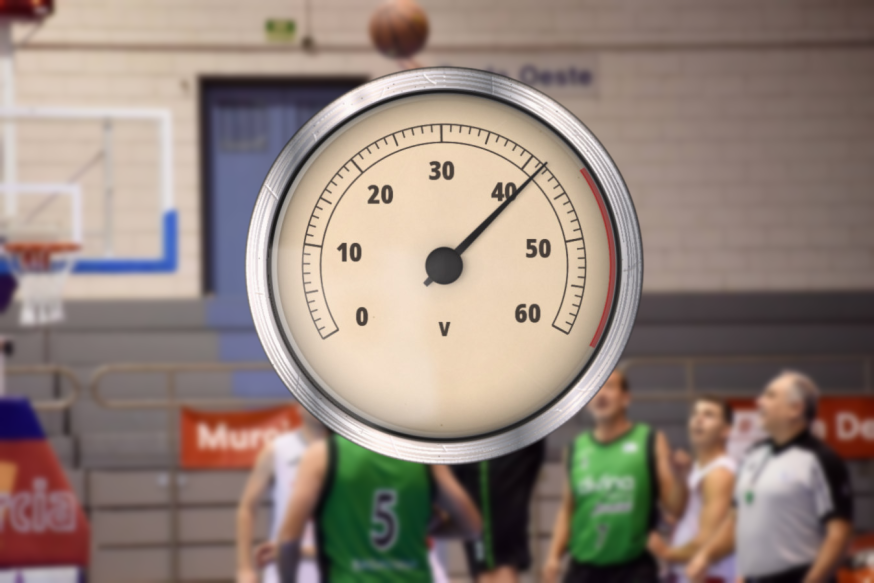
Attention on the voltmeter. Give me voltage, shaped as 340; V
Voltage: 41.5; V
